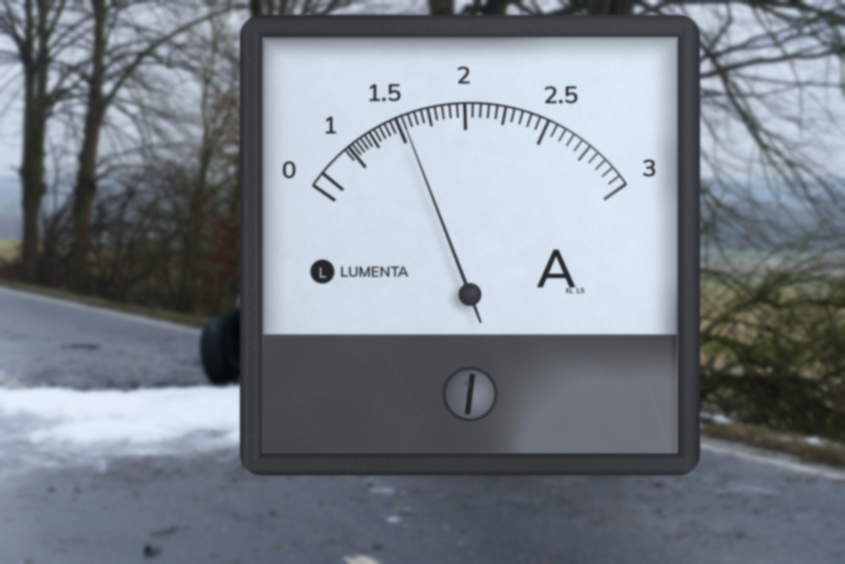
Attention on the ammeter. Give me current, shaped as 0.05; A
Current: 1.55; A
